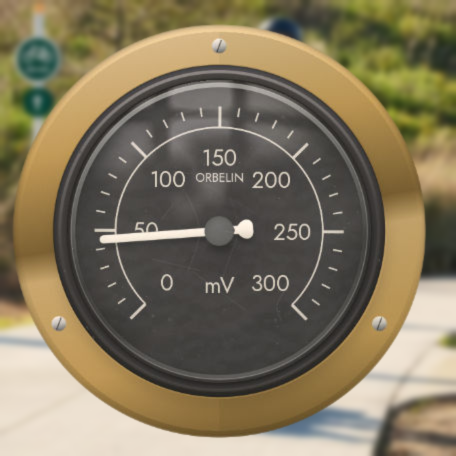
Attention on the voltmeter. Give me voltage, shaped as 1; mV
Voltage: 45; mV
